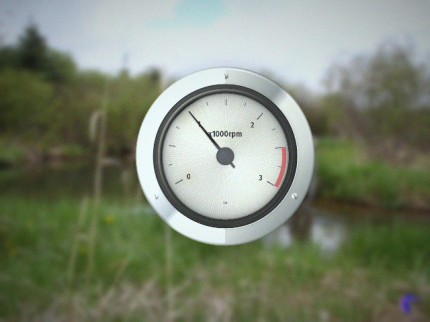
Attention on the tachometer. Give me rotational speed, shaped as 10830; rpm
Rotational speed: 1000; rpm
